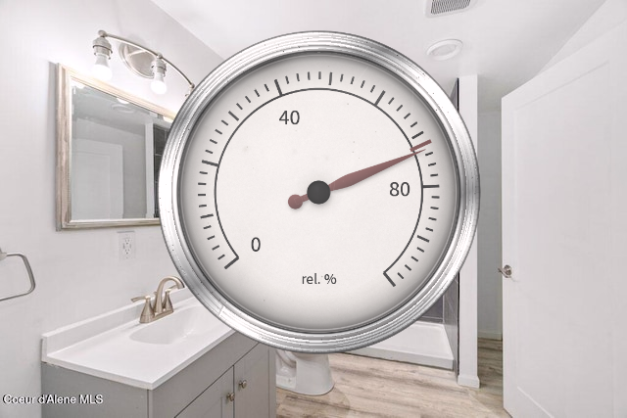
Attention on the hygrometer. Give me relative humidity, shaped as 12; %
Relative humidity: 73; %
